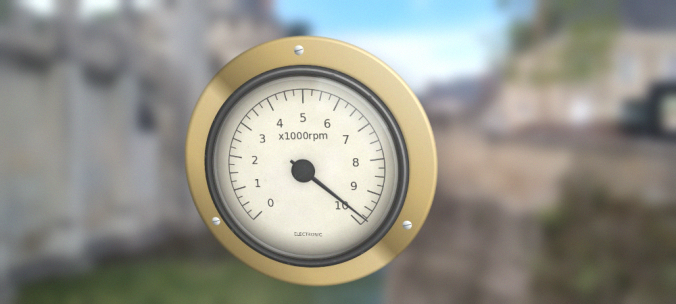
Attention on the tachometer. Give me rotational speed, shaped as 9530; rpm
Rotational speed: 9750; rpm
